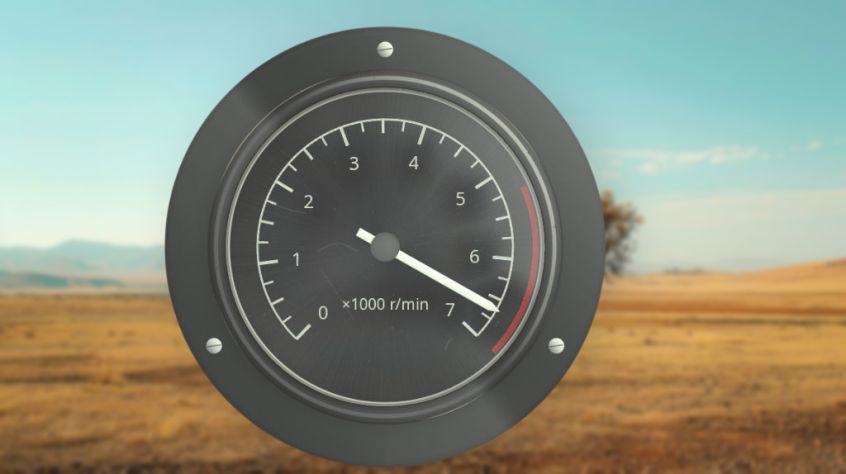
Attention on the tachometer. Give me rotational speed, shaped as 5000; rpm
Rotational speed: 6625; rpm
